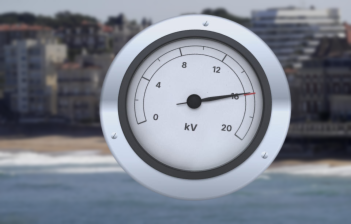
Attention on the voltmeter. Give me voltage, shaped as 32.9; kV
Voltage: 16; kV
